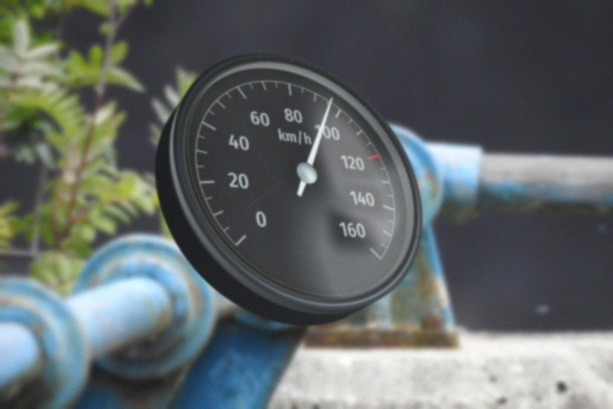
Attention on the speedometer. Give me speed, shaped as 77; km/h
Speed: 95; km/h
